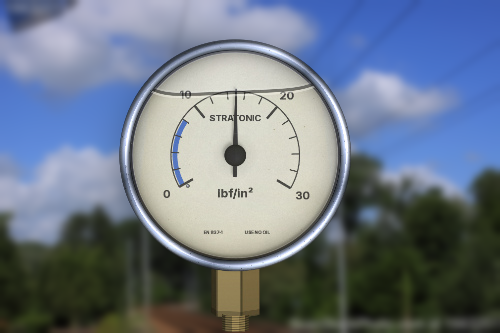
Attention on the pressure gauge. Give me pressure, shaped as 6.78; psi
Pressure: 15; psi
